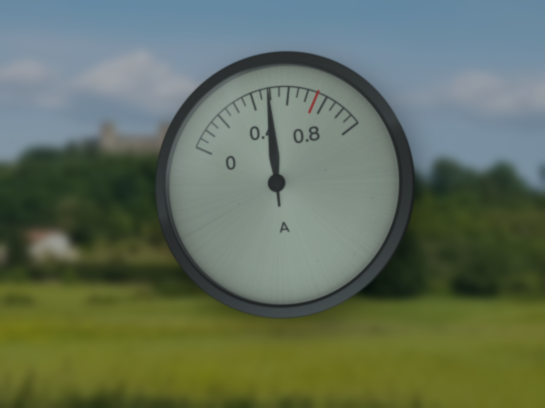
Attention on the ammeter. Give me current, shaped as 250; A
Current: 0.5; A
